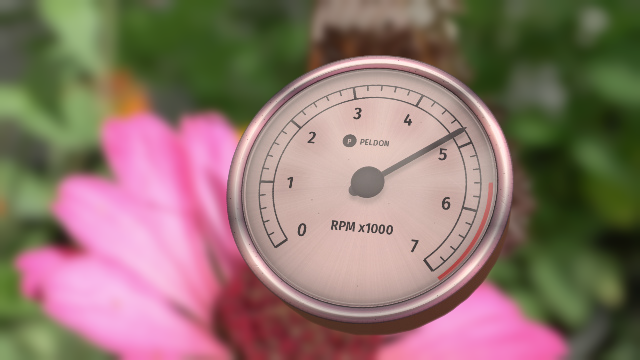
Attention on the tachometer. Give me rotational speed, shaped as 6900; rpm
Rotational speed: 4800; rpm
